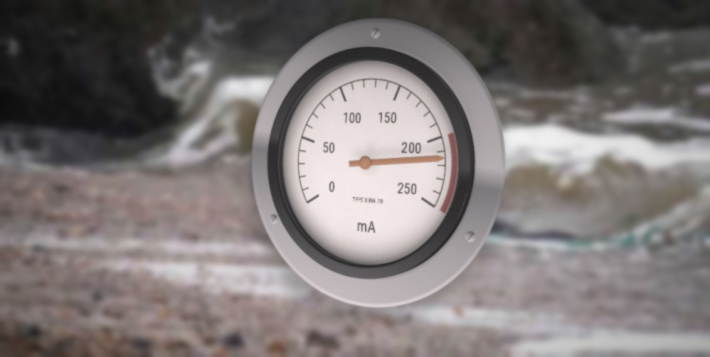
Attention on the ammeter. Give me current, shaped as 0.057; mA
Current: 215; mA
